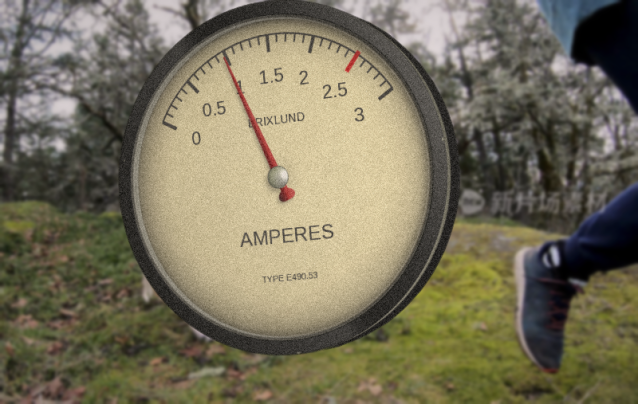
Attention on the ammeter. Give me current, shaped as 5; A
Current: 1; A
